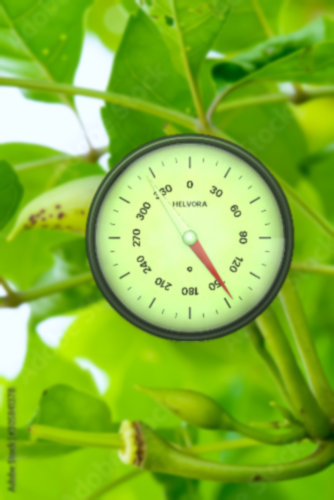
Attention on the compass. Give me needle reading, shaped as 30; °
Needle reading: 145; °
